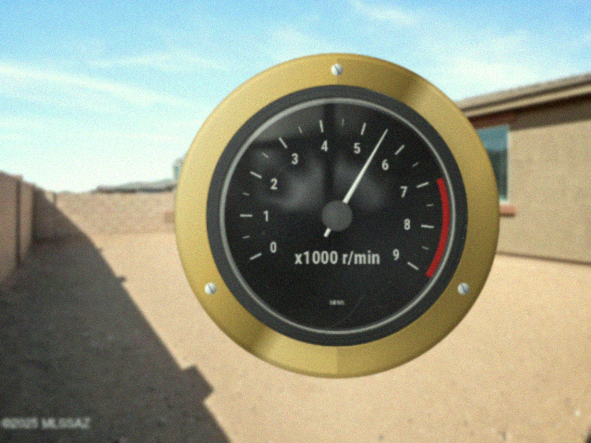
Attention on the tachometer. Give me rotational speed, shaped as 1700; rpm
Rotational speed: 5500; rpm
